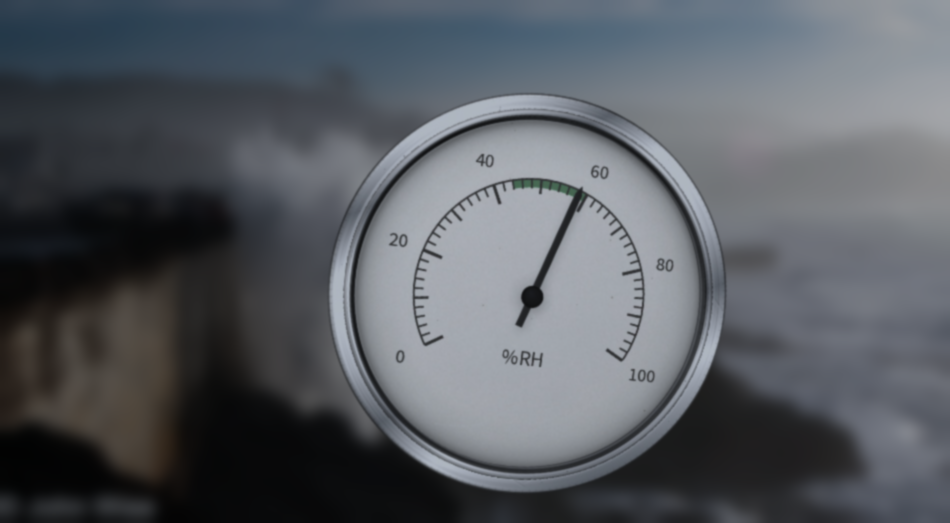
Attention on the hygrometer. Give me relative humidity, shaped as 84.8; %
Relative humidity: 58; %
